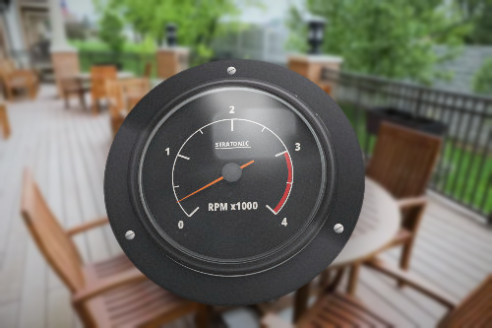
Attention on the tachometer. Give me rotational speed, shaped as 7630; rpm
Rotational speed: 250; rpm
